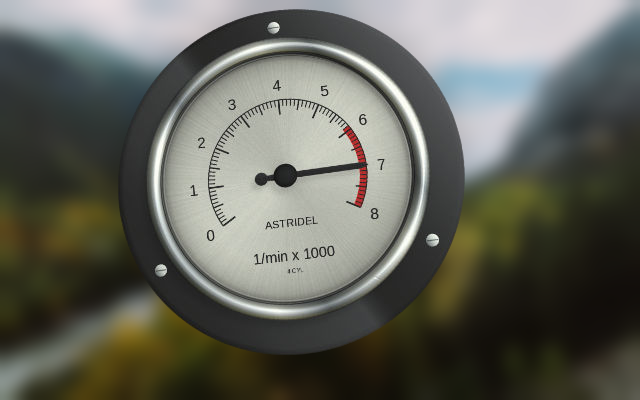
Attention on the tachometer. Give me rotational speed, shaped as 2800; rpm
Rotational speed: 7000; rpm
